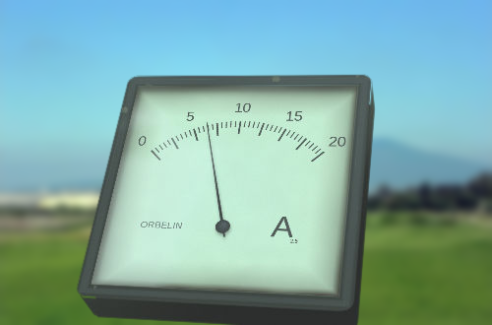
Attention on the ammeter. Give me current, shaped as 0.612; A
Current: 6.5; A
